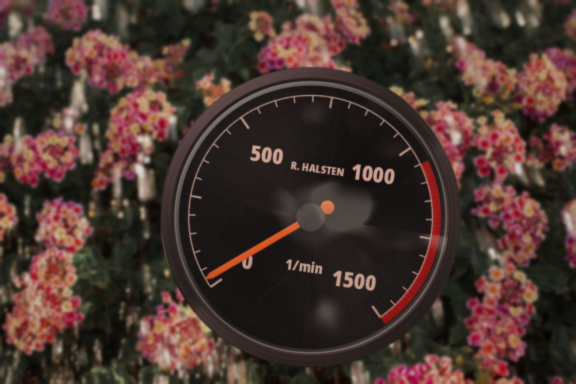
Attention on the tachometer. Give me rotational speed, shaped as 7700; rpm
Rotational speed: 25; rpm
